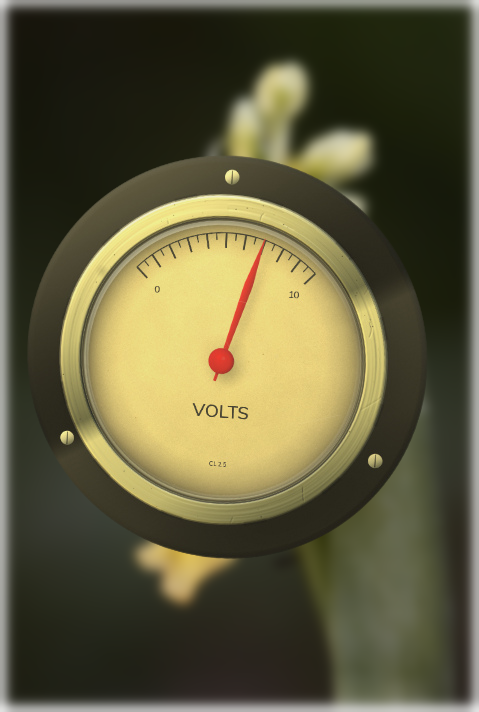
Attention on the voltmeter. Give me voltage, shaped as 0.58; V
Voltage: 7; V
